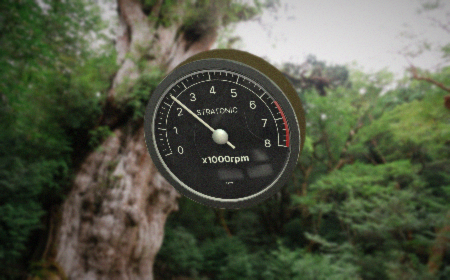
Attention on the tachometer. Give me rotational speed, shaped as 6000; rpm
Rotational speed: 2400; rpm
